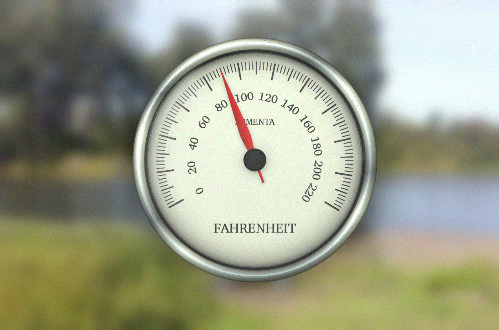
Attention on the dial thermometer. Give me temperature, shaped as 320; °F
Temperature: 90; °F
